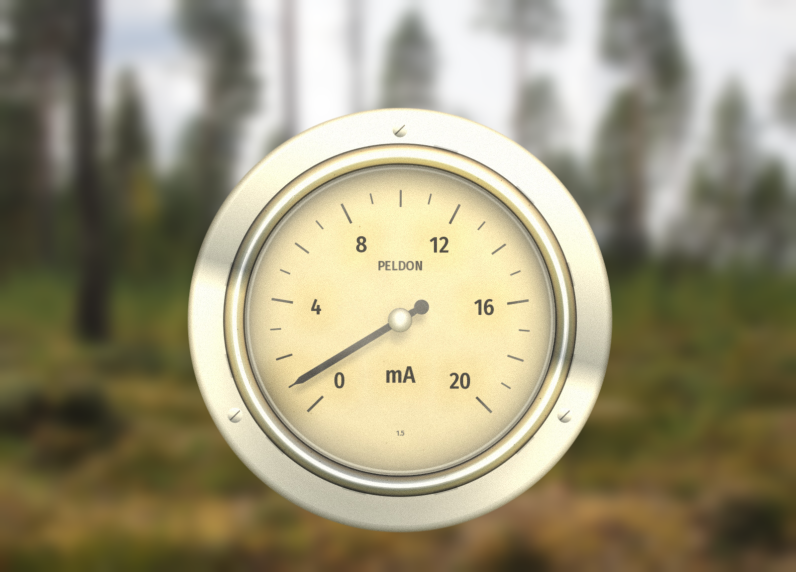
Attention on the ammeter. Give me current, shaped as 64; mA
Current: 1; mA
